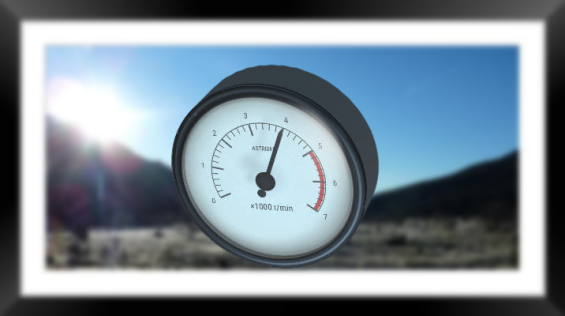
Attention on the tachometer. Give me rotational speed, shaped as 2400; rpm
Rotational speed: 4000; rpm
